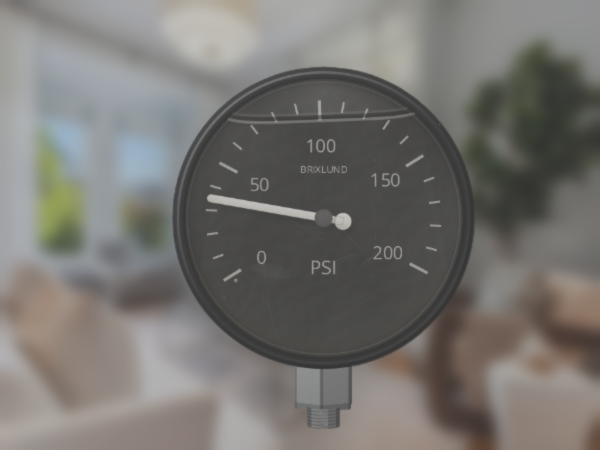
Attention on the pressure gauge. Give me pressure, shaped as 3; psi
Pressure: 35; psi
